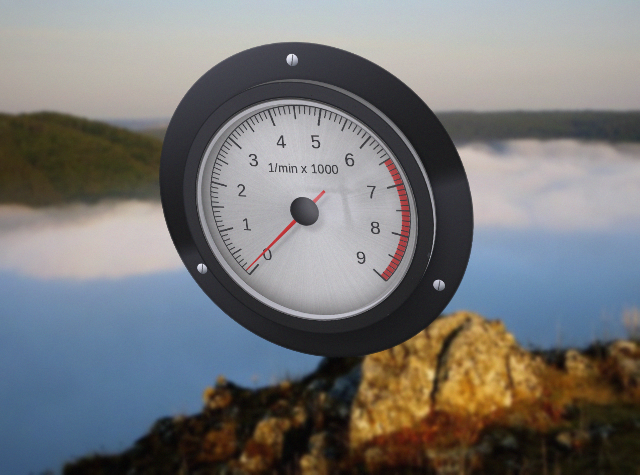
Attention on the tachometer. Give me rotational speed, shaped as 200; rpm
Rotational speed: 100; rpm
